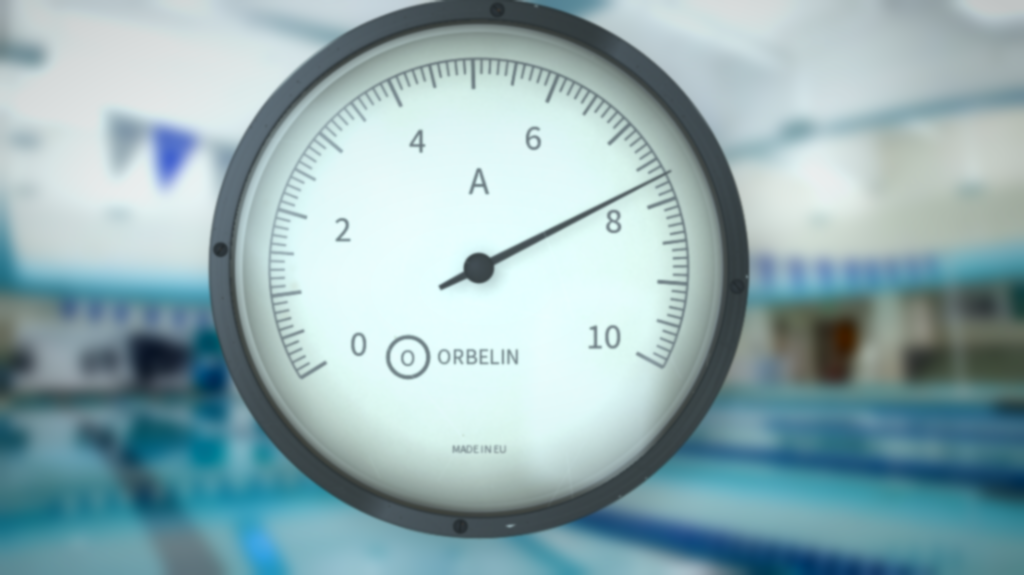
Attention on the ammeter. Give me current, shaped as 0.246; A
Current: 7.7; A
